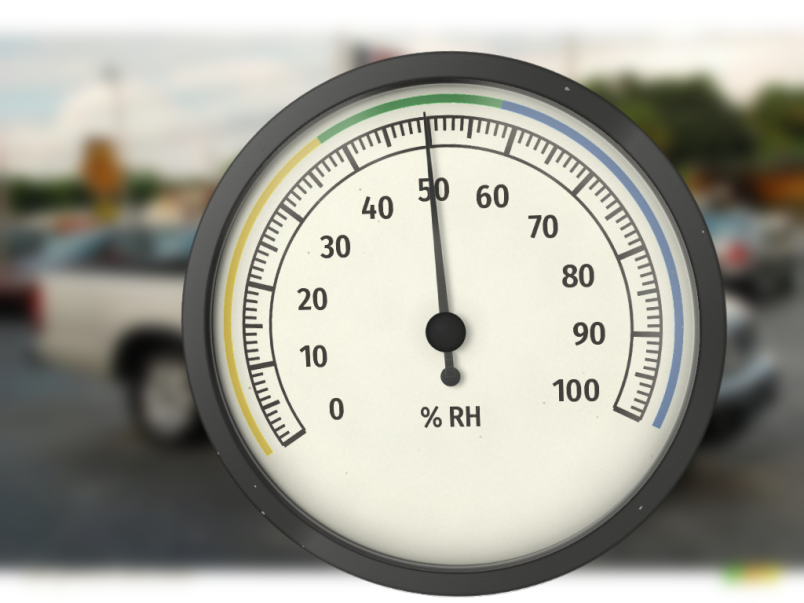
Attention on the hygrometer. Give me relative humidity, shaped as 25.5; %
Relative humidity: 50; %
